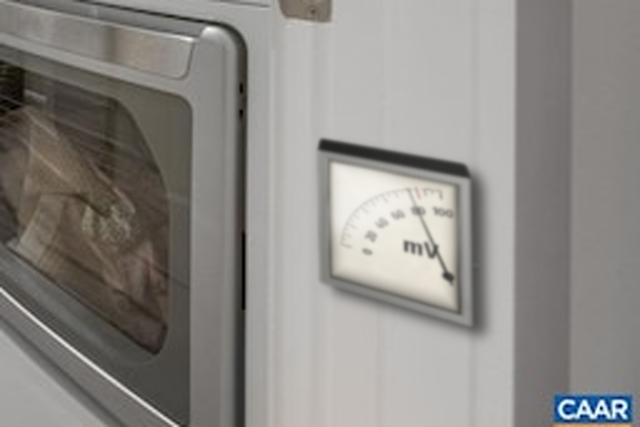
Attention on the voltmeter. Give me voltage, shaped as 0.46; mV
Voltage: 80; mV
